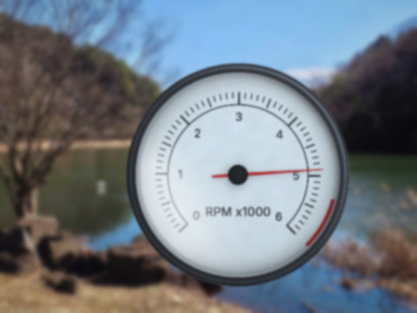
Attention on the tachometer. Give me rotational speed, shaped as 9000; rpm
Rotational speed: 4900; rpm
